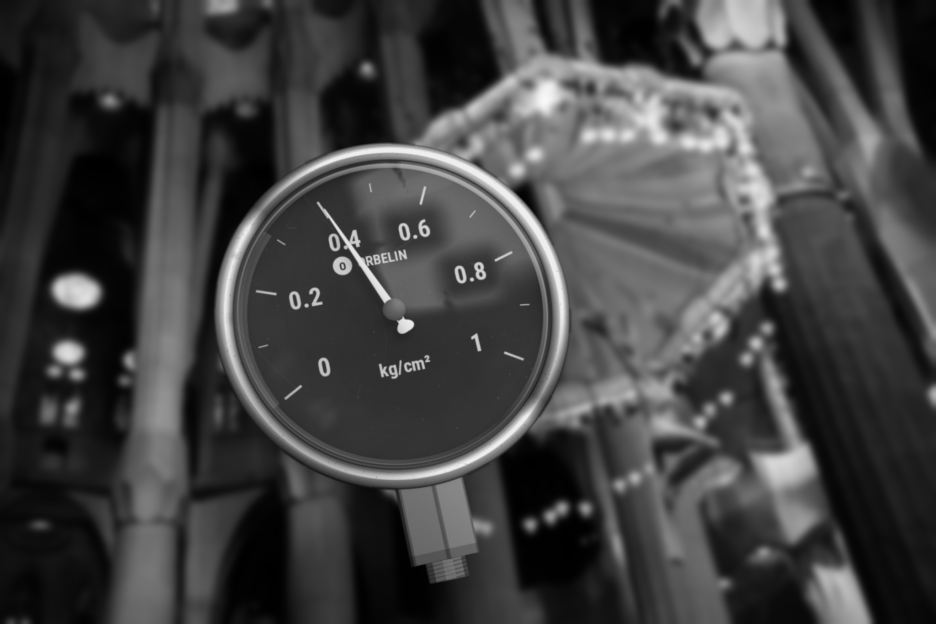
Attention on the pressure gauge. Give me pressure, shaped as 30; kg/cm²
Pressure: 0.4; kg/cm²
